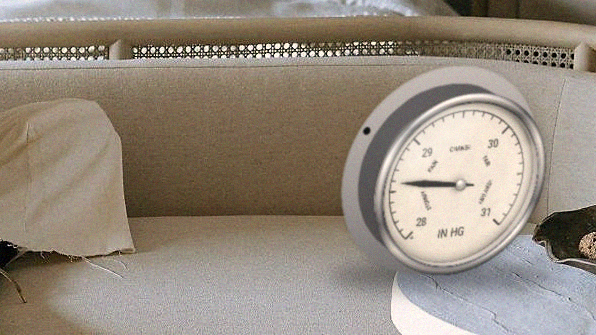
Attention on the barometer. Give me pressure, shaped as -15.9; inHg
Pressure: 28.6; inHg
